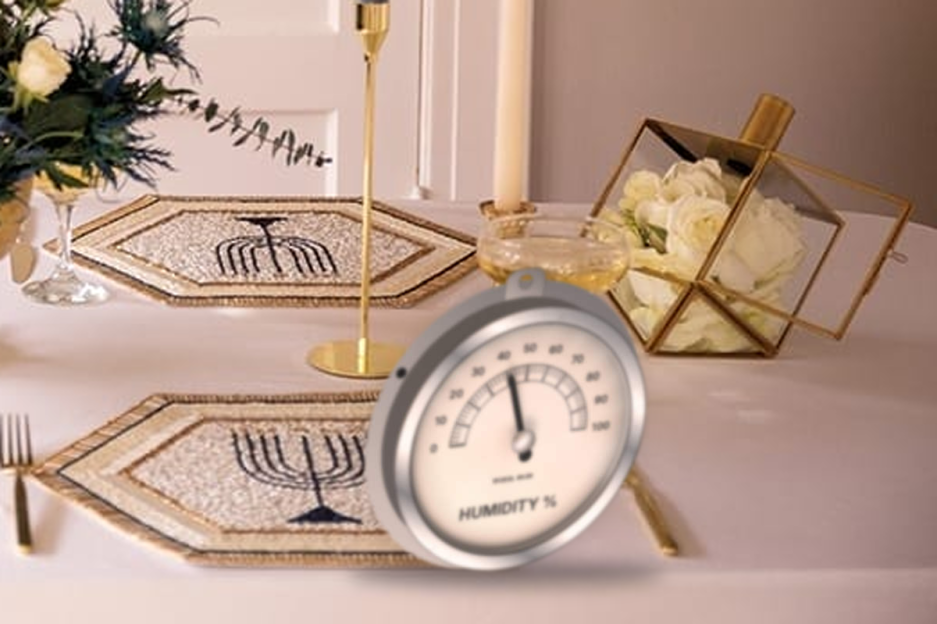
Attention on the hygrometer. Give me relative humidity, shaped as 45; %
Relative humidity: 40; %
